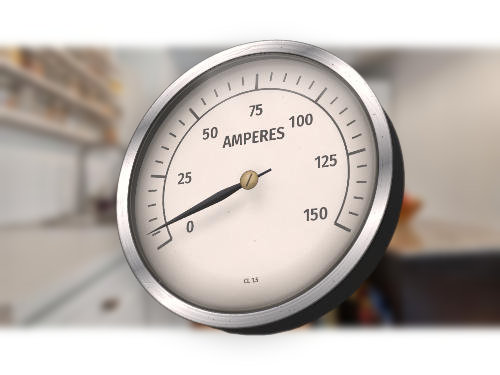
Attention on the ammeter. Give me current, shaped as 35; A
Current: 5; A
